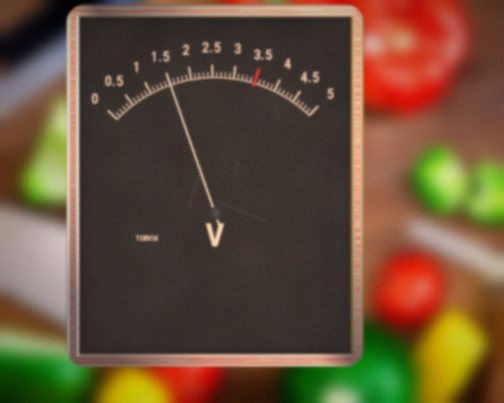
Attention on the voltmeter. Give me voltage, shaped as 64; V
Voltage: 1.5; V
